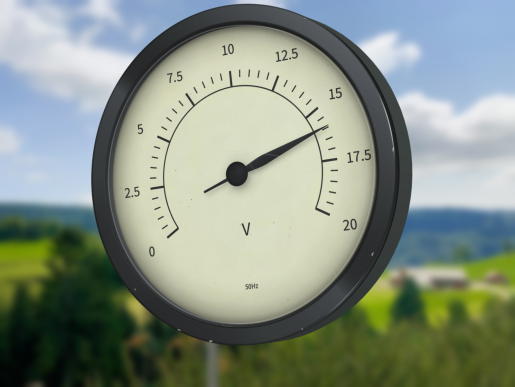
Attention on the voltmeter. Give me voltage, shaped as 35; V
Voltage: 16; V
